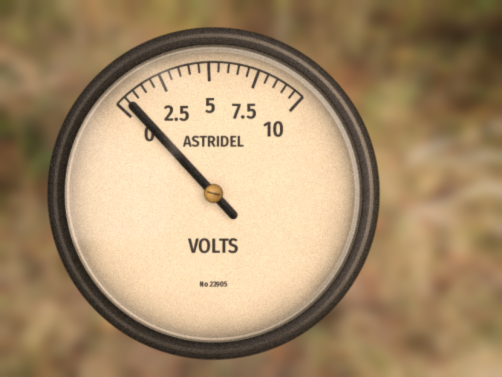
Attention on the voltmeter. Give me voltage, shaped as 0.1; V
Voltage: 0.5; V
